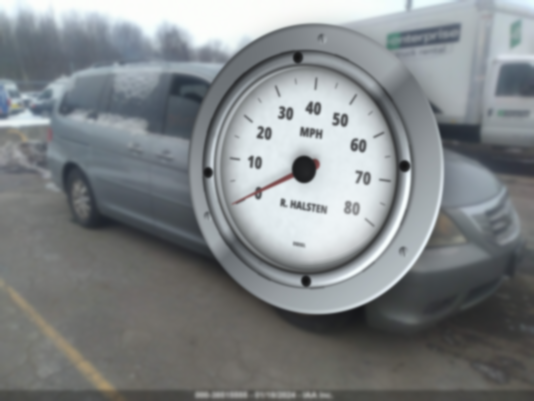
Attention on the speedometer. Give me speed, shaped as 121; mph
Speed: 0; mph
